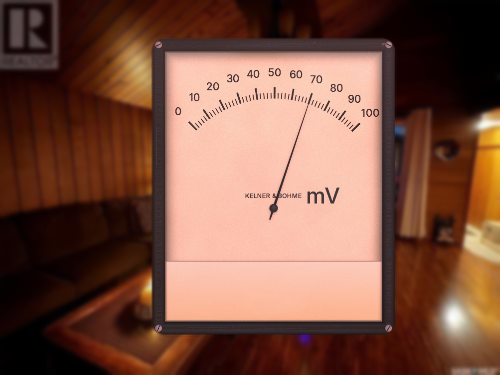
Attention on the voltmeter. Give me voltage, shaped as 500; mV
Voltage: 70; mV
